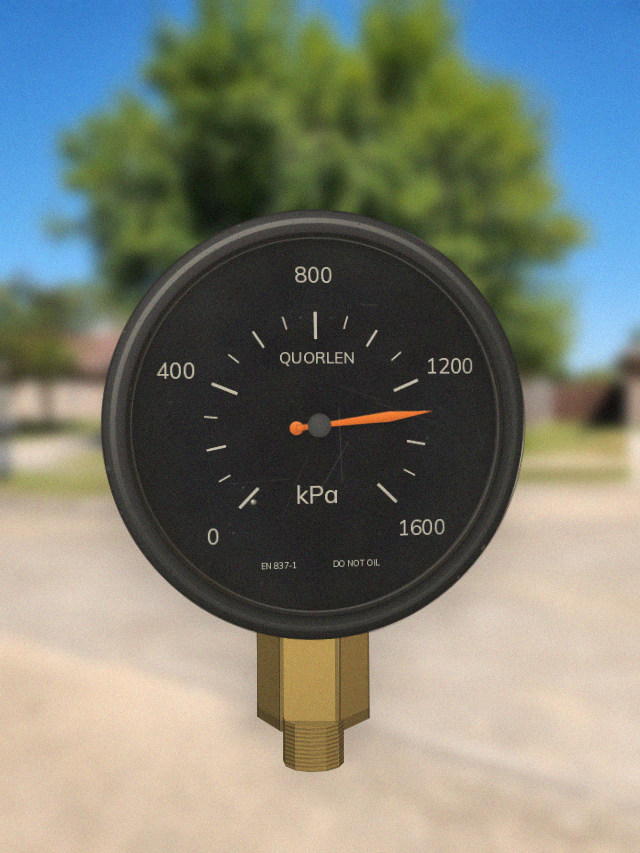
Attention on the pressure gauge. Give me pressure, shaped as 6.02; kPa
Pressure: 1300; kPa
